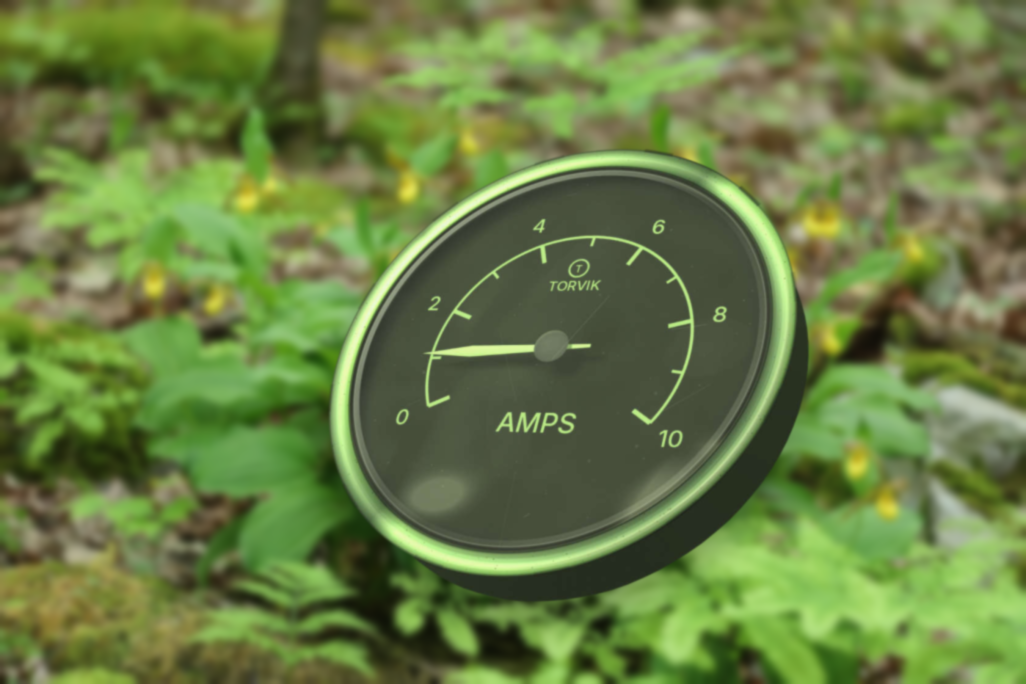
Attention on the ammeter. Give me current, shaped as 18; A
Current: 1; A
